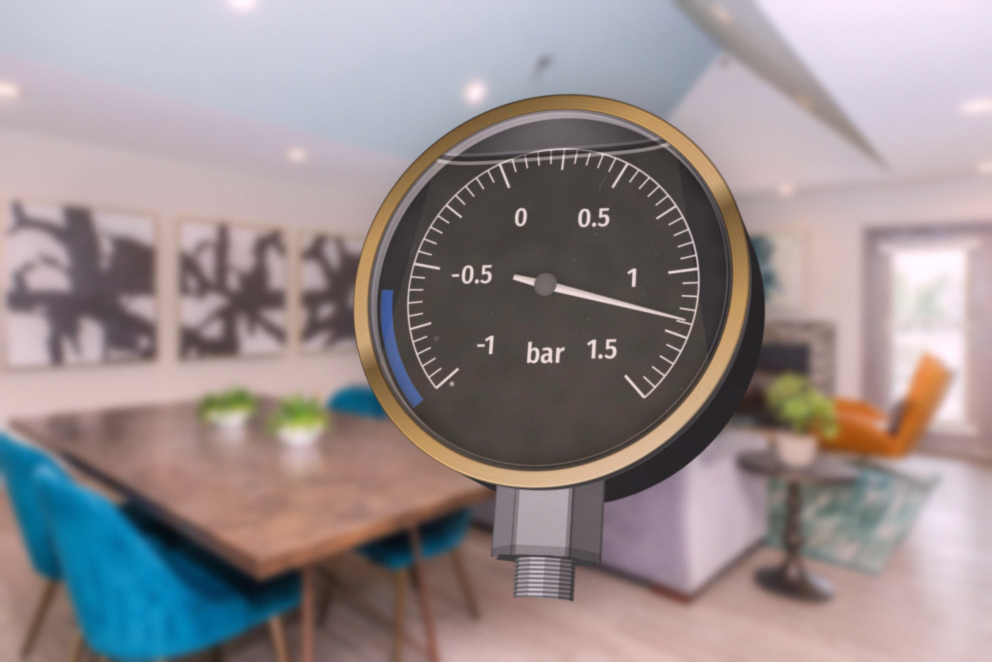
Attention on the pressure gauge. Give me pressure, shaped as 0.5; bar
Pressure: 1.2; bar
